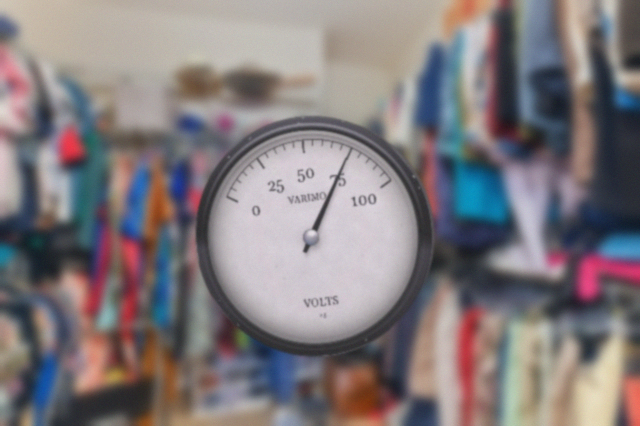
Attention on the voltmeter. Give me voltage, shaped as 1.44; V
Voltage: 75; V
